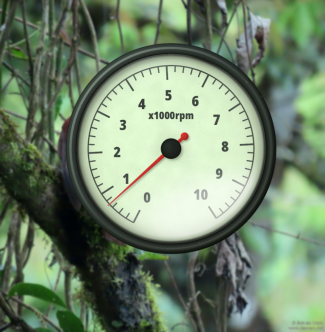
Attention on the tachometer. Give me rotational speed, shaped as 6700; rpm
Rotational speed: 700; rpm
